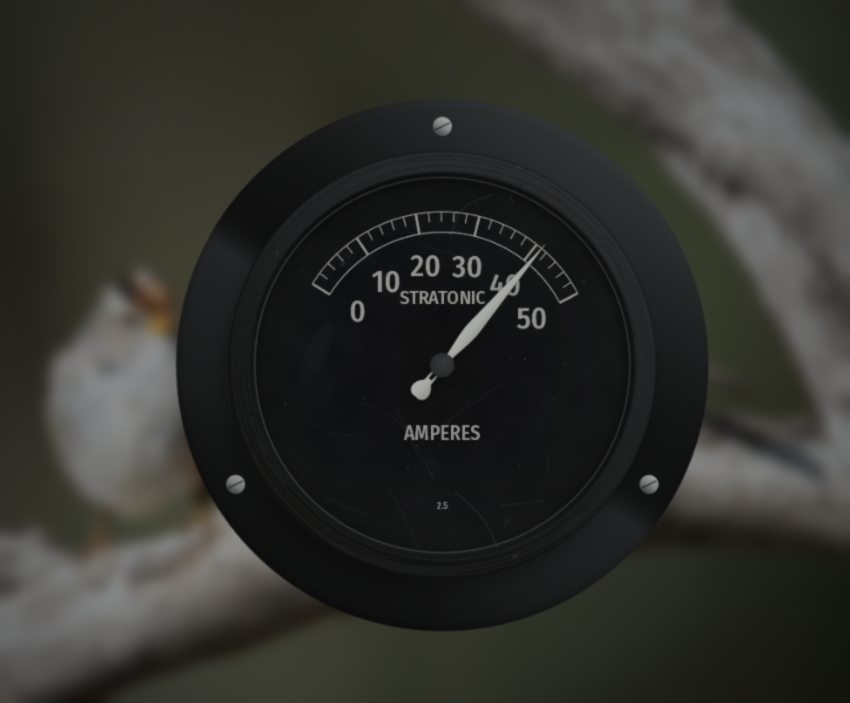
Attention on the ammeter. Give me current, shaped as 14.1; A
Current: 41; A
